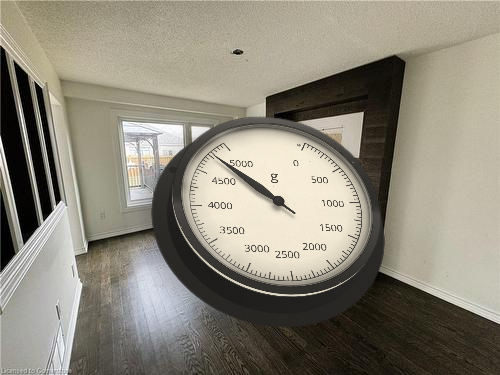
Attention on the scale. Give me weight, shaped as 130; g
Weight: 4750; g
